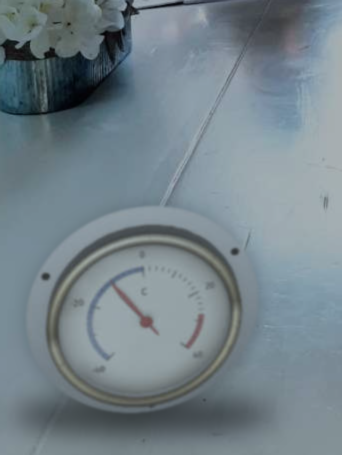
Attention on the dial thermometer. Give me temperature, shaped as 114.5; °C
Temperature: -10; °C
